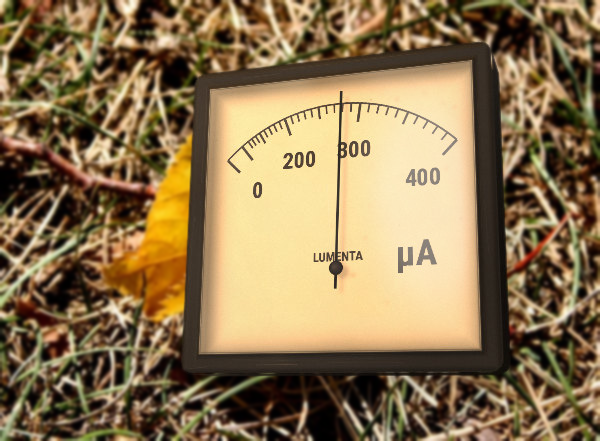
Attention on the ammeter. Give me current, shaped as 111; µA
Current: 280; µA
